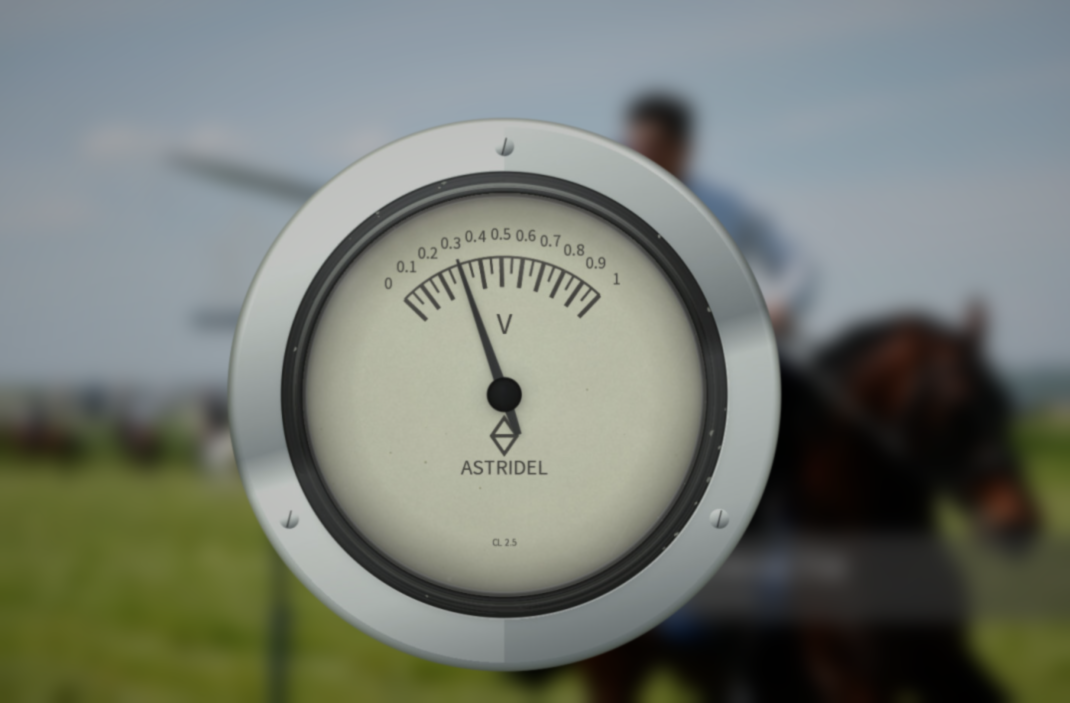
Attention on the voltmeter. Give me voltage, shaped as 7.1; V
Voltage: 0.3; V
